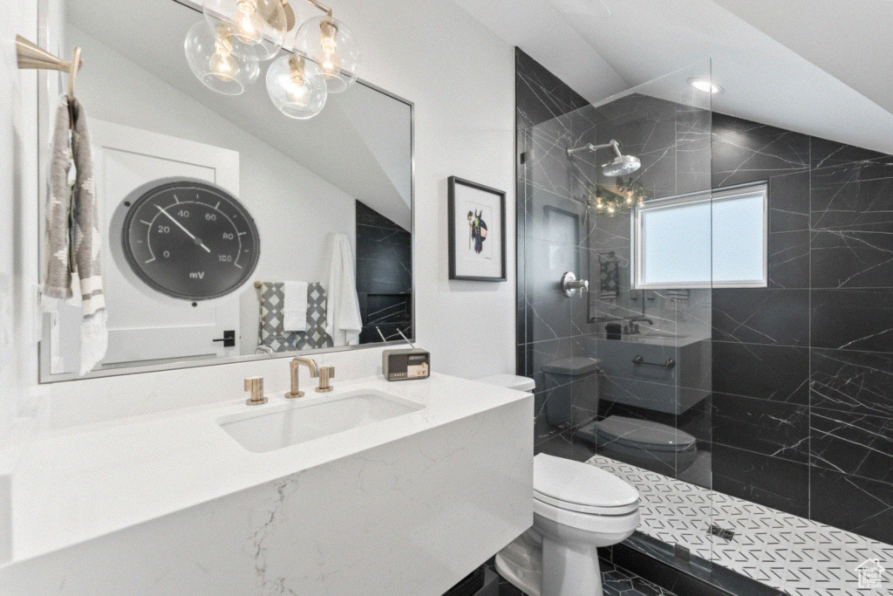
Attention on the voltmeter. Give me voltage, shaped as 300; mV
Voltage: 30; mV
